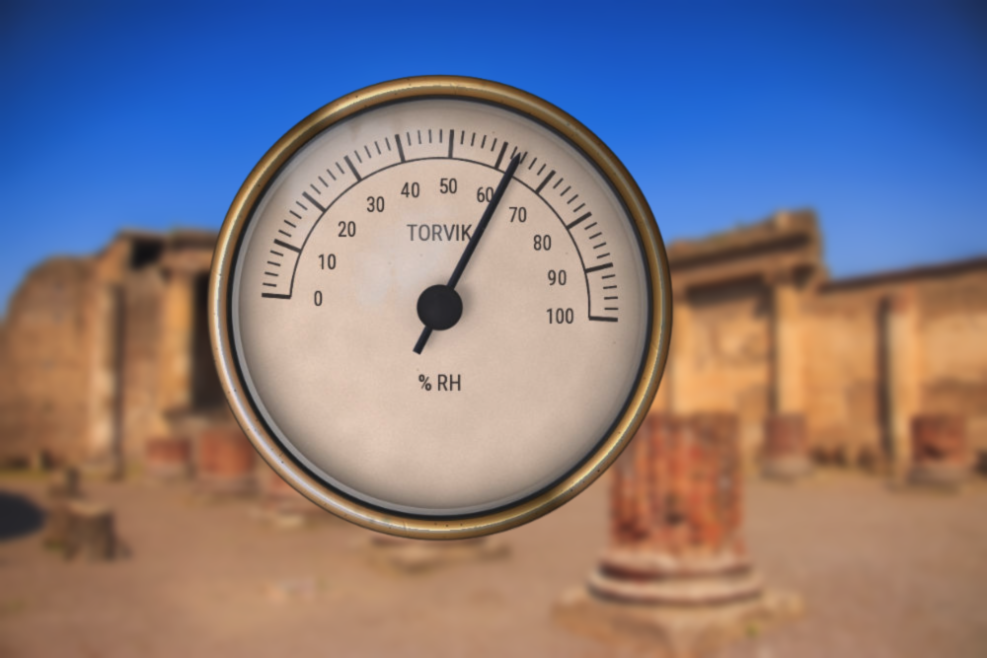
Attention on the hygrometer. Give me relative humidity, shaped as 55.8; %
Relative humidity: 63; %
